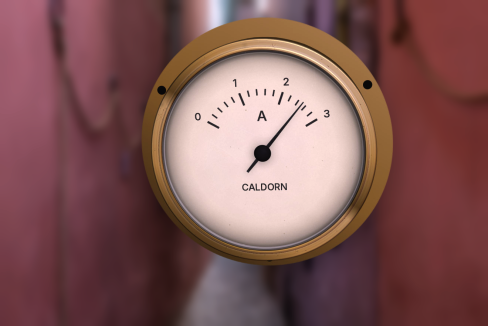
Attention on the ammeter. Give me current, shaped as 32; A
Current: 2.5; A
